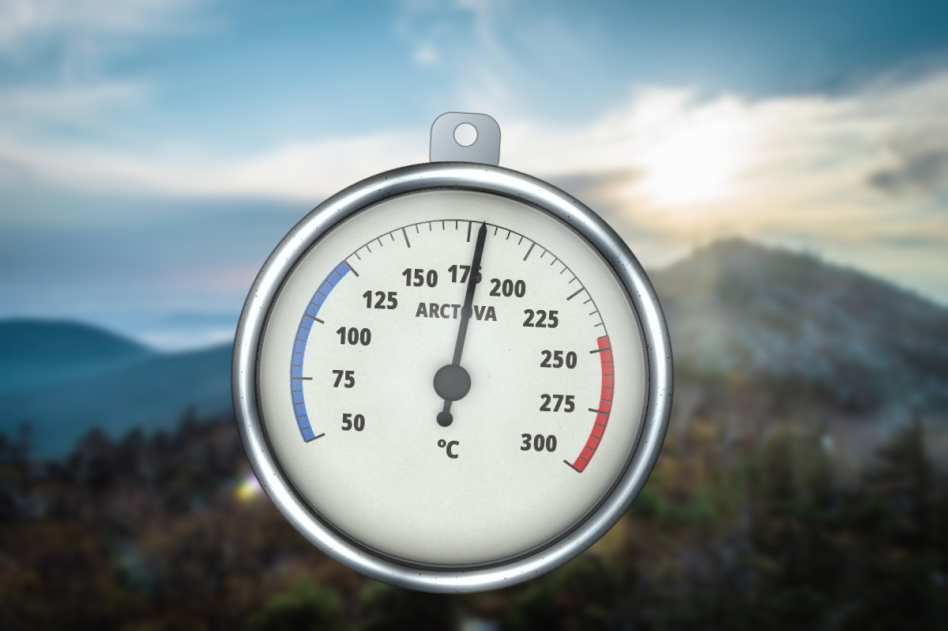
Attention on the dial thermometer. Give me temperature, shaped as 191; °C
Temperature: 180; °C
